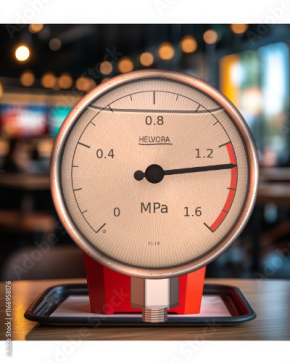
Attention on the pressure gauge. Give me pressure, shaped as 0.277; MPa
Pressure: 1.3; MPa
